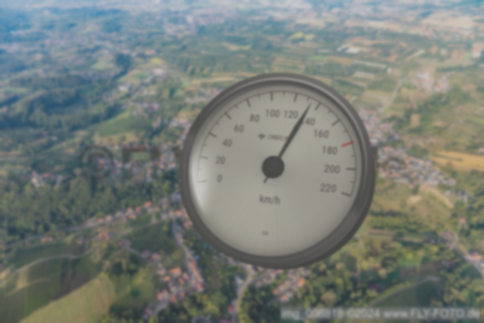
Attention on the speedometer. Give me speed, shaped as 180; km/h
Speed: 135; km/h
